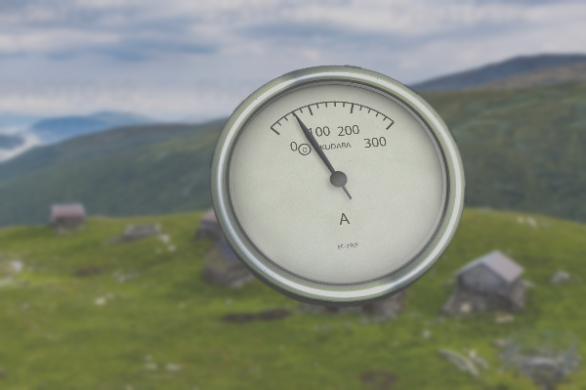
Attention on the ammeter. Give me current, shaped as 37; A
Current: 60; A
